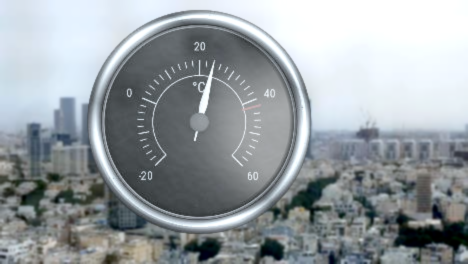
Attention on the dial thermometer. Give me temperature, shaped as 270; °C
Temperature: 24; °C
